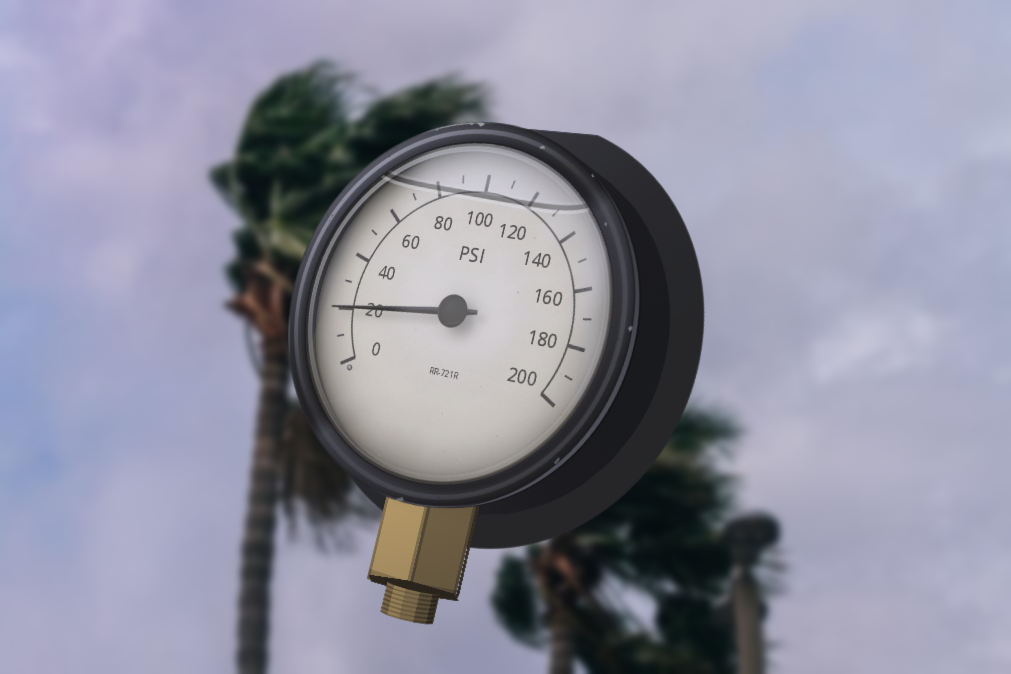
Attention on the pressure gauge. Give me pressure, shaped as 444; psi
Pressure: 20; psi
